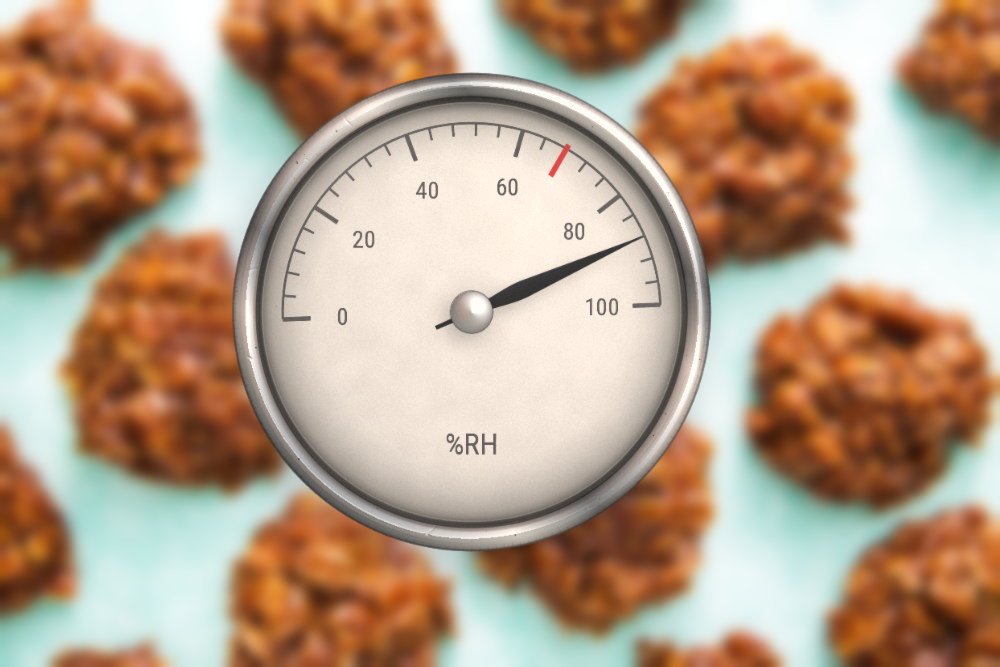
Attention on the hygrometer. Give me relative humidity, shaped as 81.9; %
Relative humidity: 88; %
